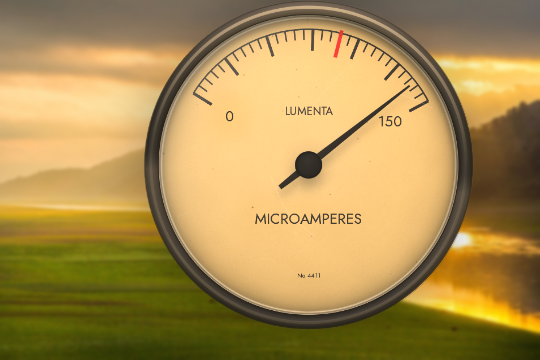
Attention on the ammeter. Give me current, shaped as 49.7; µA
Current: 137.5; µA
